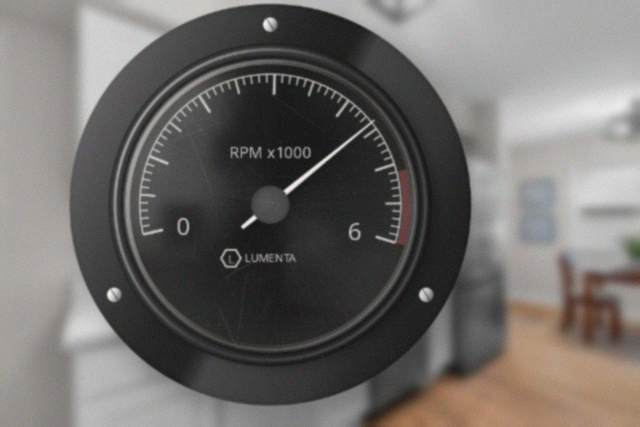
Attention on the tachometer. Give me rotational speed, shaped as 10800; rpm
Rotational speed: 4400; rpm
